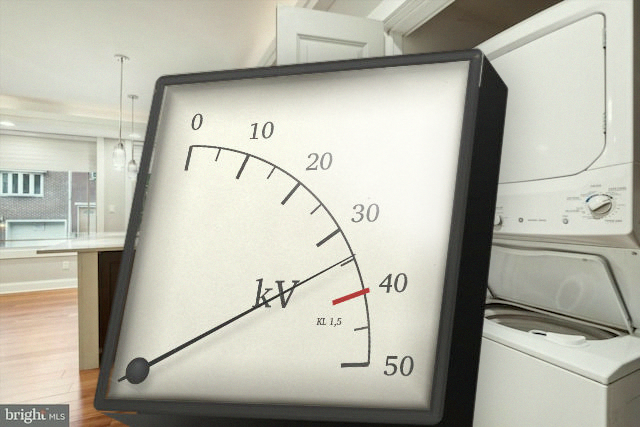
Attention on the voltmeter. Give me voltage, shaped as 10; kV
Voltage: 35; kV
